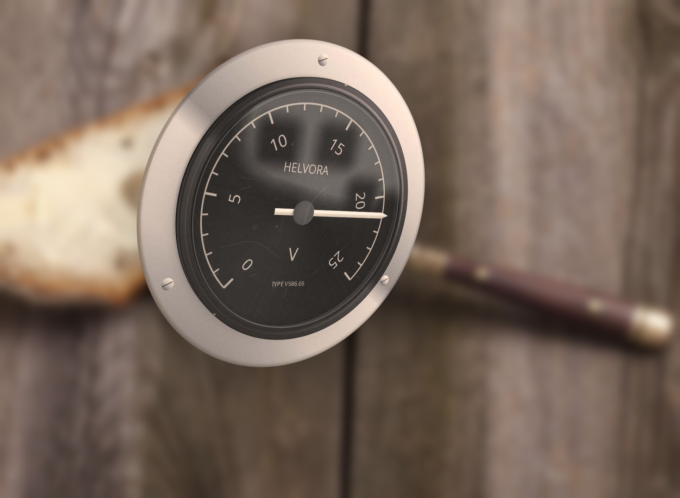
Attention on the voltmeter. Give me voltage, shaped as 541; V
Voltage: 21; V
